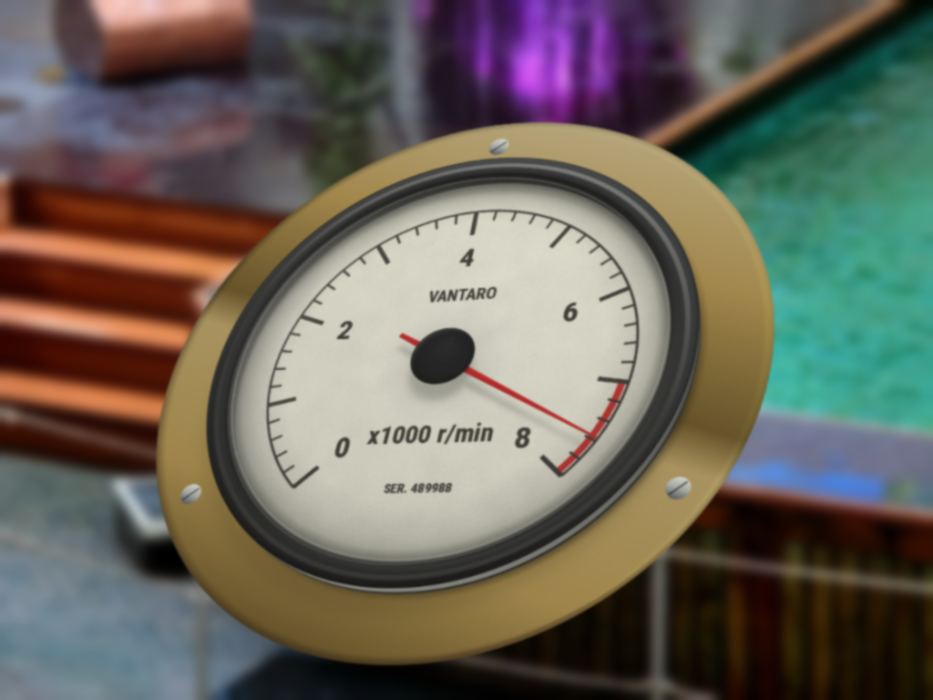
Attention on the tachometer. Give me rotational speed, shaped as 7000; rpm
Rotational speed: 7600; rpm
